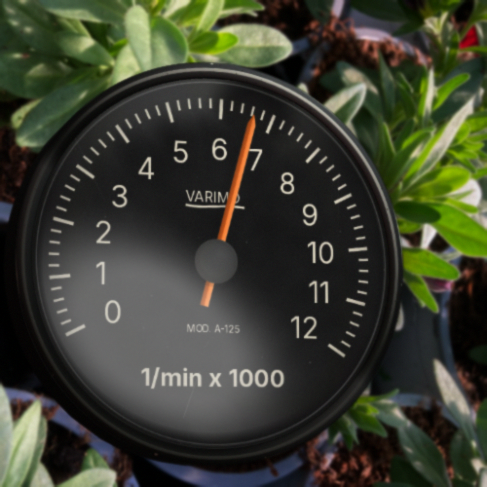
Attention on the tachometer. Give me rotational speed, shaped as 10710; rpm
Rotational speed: 6600; rpm
